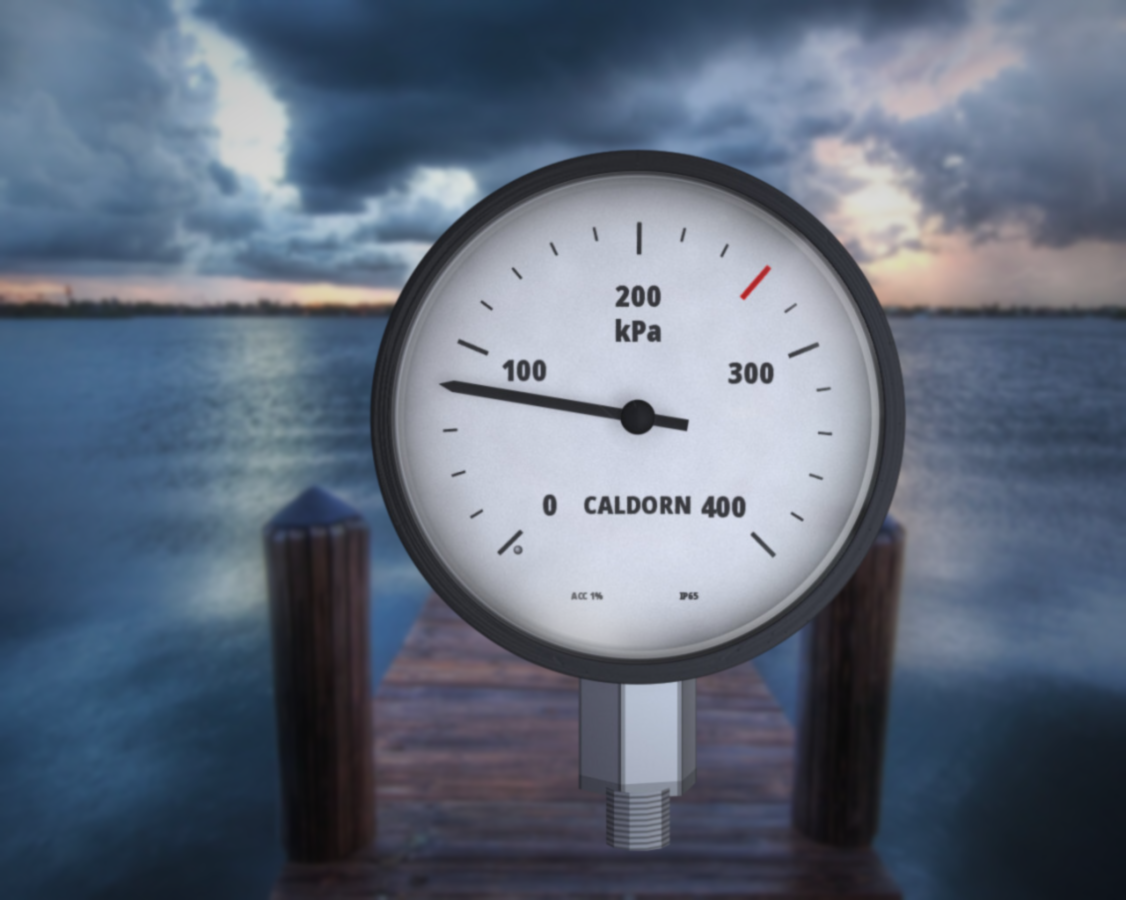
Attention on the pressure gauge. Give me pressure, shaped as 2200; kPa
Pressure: 80; kPa
